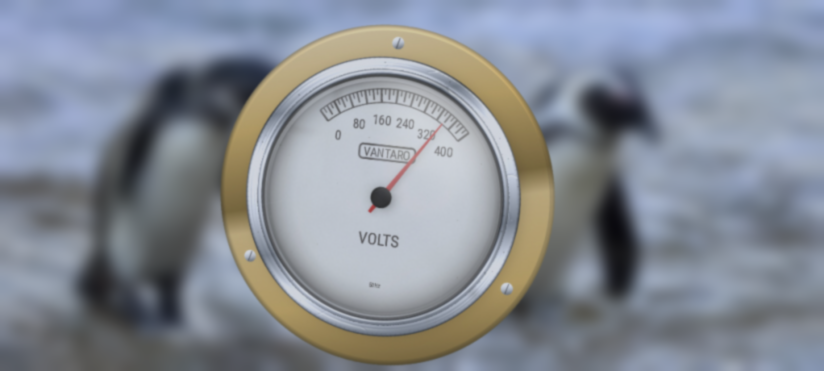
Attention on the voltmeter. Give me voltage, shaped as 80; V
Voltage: 340; V
